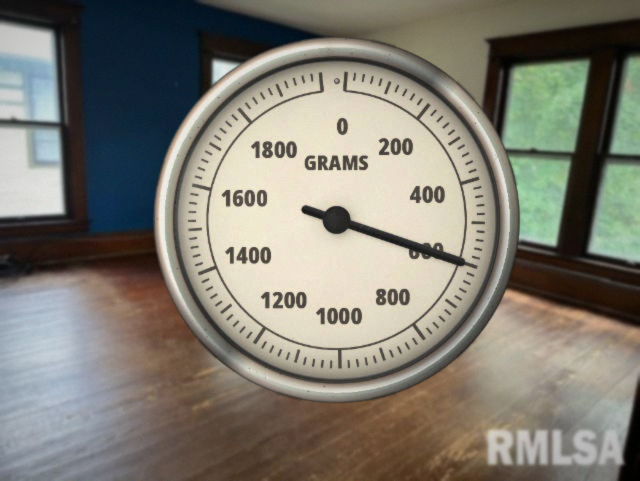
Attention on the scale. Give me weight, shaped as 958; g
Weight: 600; g
